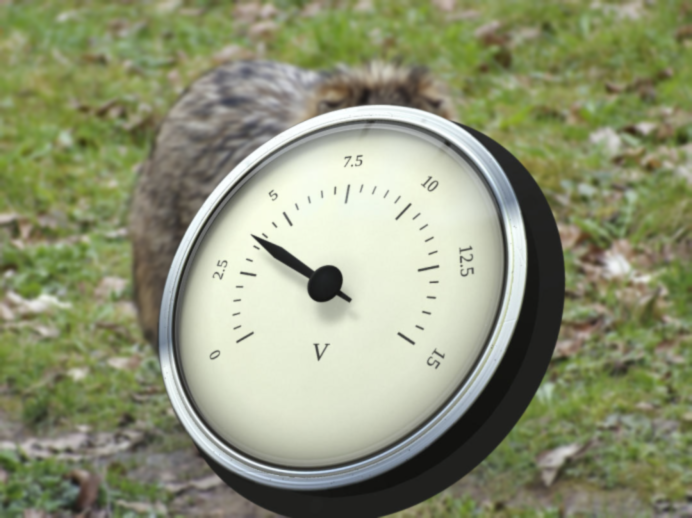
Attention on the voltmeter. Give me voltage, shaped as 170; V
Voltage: 3.75; V
